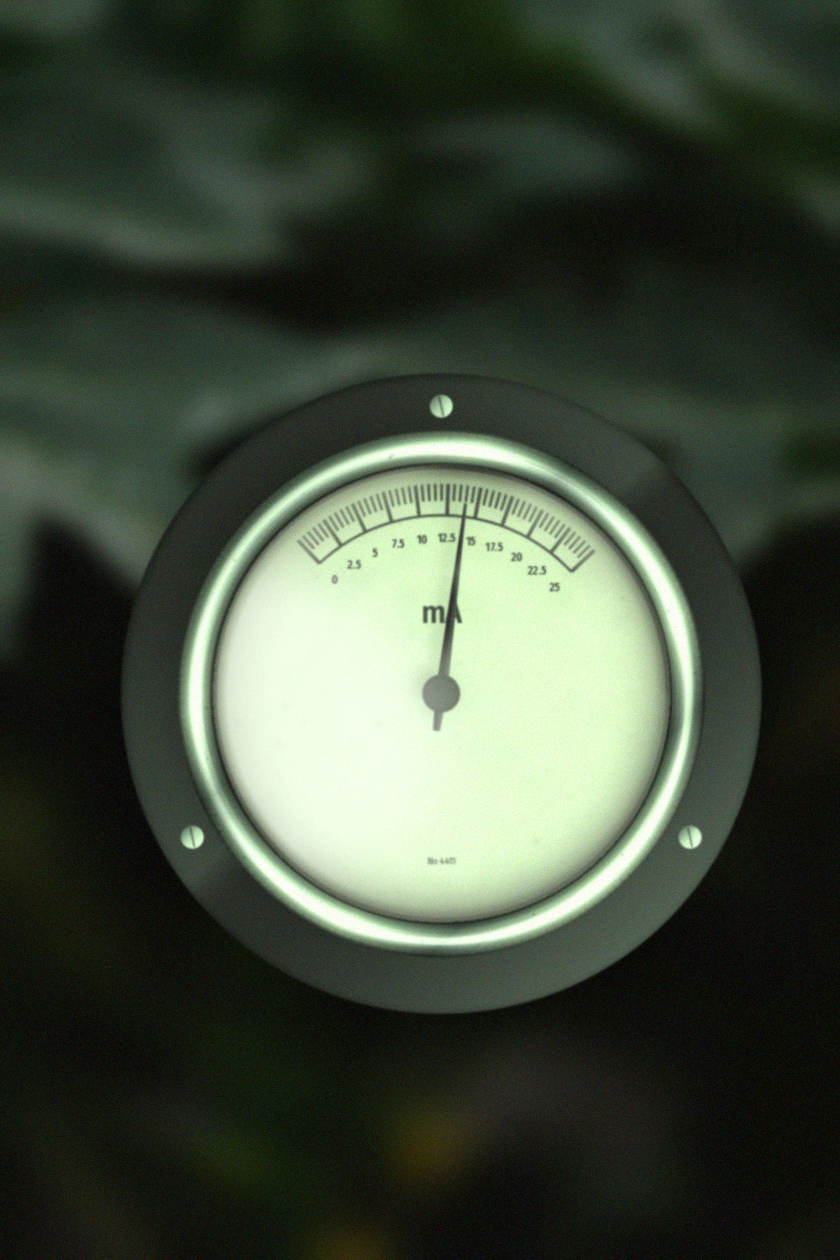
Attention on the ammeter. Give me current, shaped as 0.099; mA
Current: 14; mA
